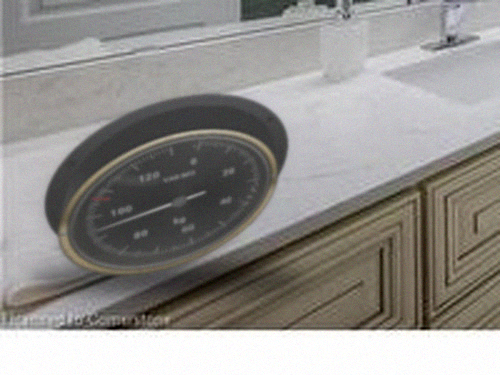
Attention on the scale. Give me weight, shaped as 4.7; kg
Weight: 95; kg
